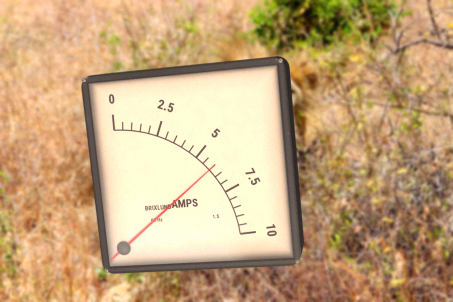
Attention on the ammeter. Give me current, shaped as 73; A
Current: 6; A
